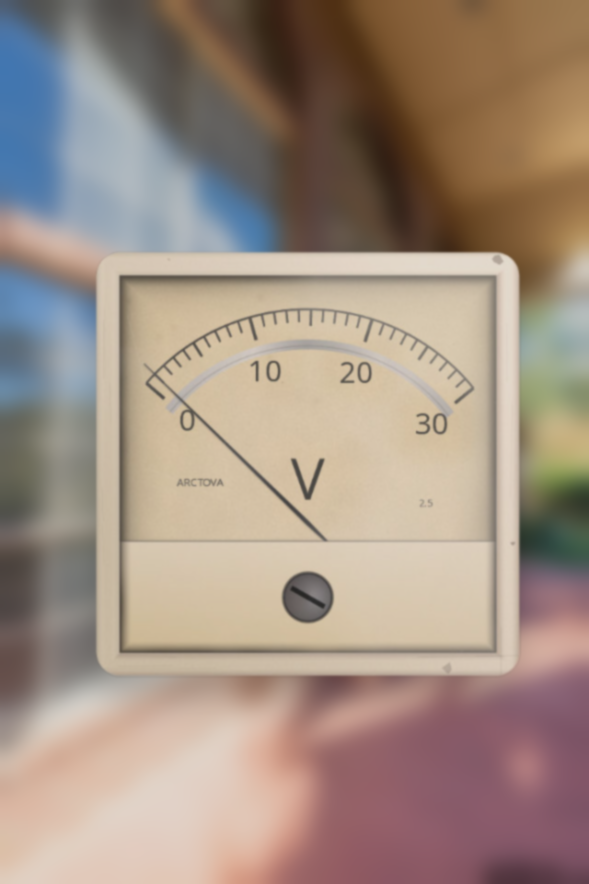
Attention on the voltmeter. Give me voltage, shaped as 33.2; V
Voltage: 1; V
